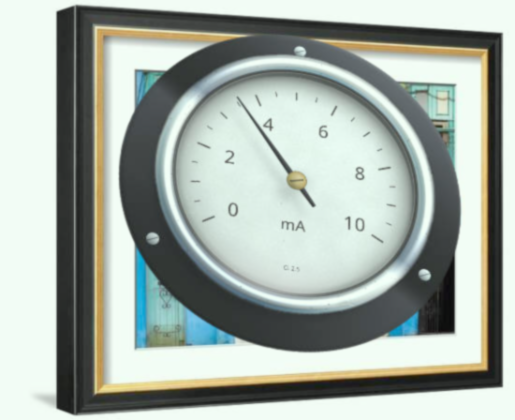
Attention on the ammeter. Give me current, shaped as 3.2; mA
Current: 3.5; mA
